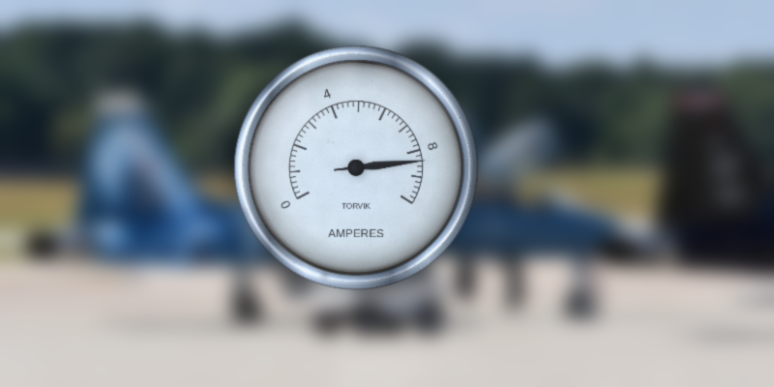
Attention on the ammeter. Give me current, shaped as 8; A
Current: 8.4; A
